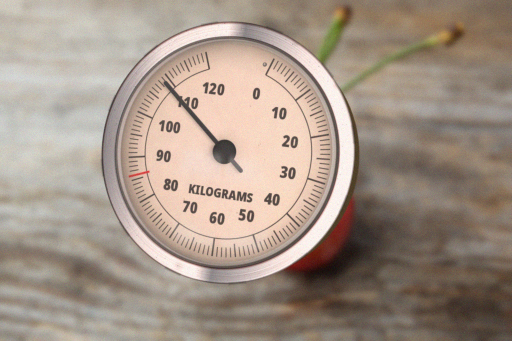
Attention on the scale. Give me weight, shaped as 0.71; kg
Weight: 109; kg
